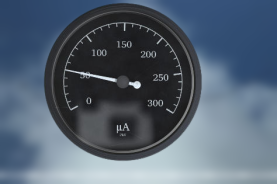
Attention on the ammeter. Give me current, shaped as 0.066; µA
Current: 50; µA
